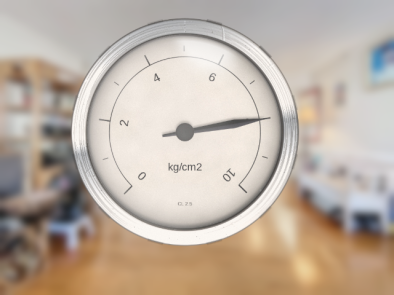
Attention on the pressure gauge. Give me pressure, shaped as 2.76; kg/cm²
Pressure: 8; kg/cm²
